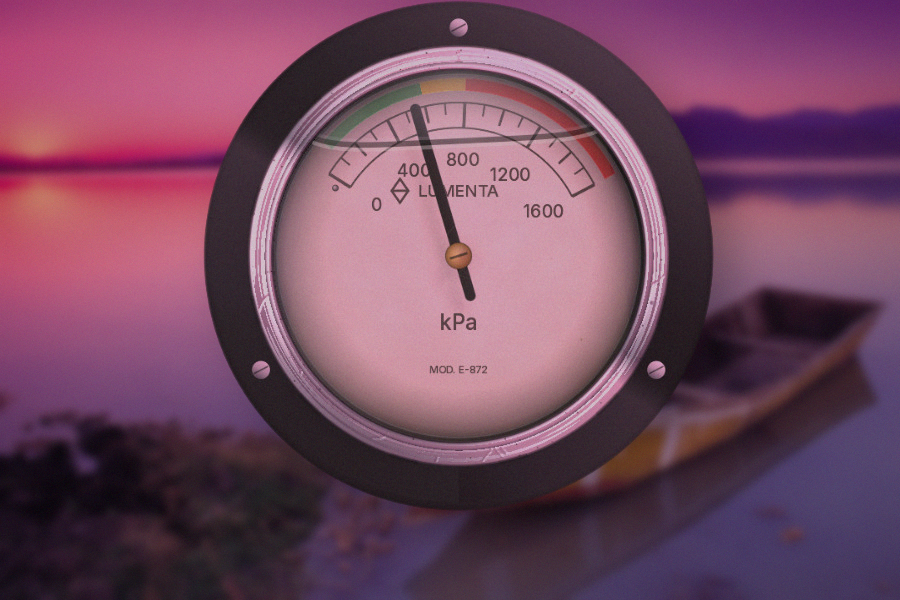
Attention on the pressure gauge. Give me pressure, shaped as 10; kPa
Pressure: 550; kPa
